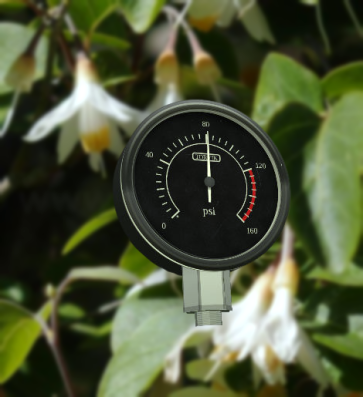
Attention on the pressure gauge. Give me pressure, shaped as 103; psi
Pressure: 80; psi
